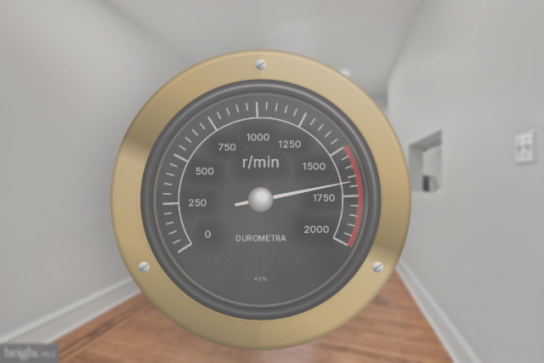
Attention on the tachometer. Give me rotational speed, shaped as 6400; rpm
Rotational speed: 1675; rpm
